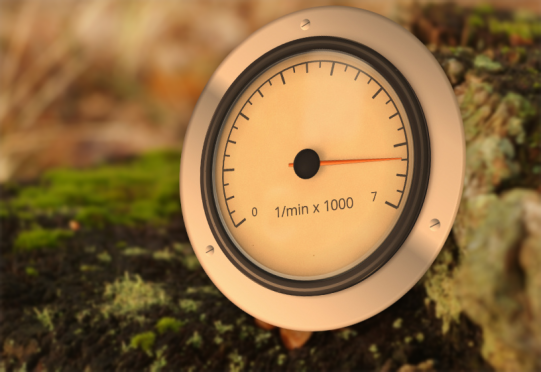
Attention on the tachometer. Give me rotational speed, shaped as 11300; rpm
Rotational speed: 6250; rpm
